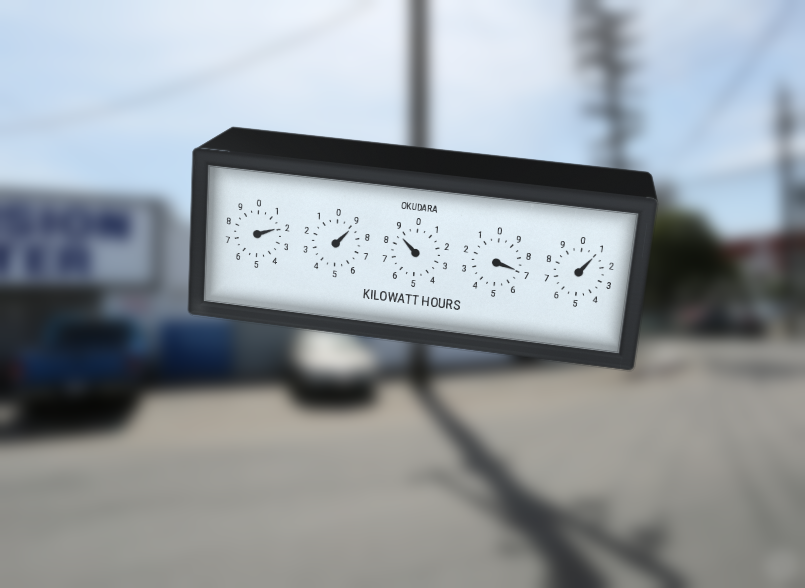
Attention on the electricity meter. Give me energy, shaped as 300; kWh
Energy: 18871; kWh
